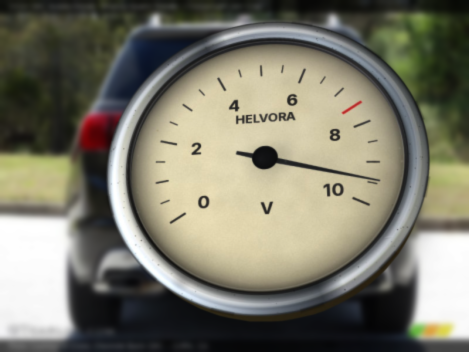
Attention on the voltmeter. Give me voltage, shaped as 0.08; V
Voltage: 9.5; V
